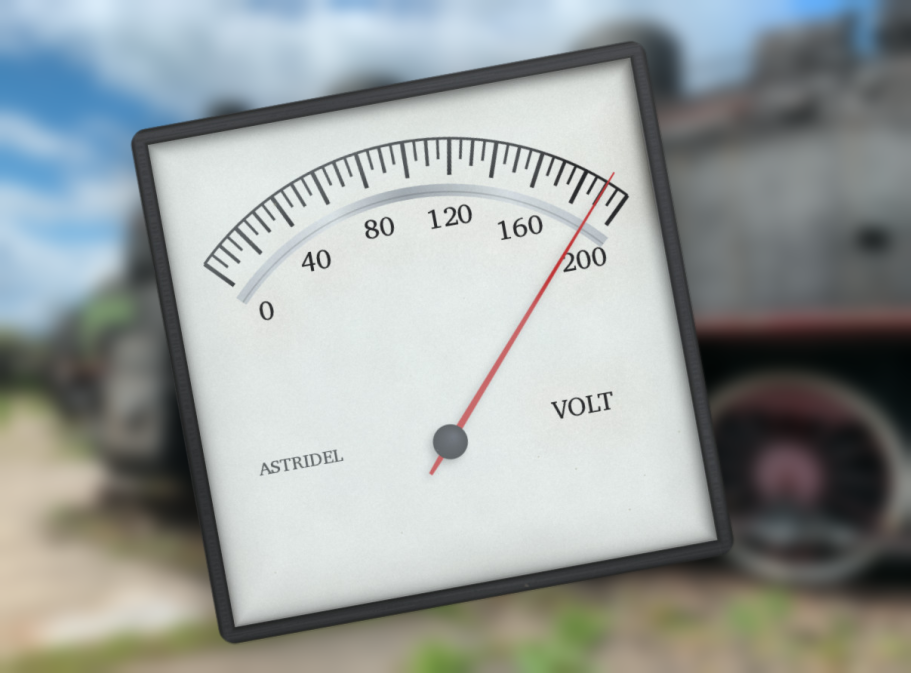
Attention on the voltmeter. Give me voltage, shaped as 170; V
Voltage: 190; V
